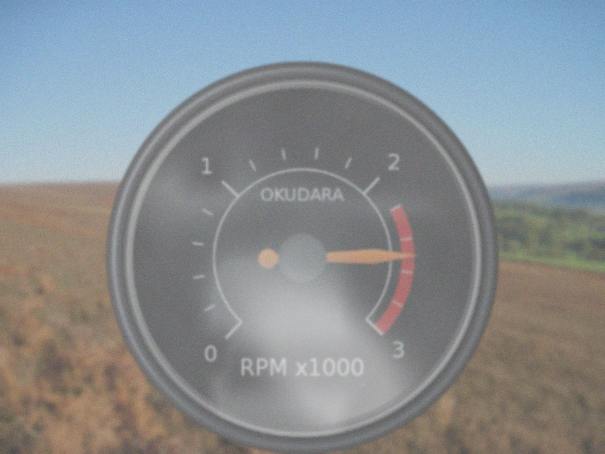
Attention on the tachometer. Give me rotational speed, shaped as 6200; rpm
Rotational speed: 2500; rpm
